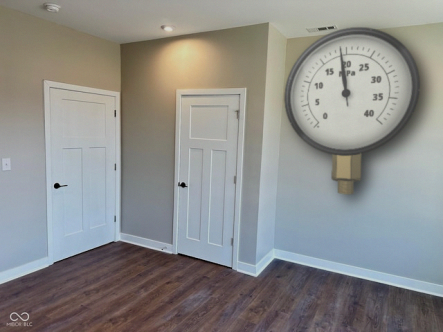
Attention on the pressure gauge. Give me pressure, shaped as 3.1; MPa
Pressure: 19; MPa
